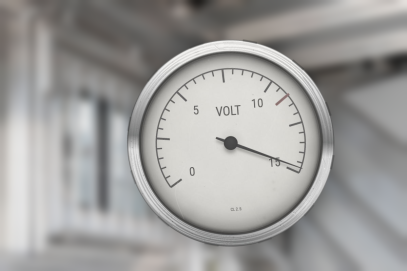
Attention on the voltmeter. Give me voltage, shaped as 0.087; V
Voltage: 14.75; V
